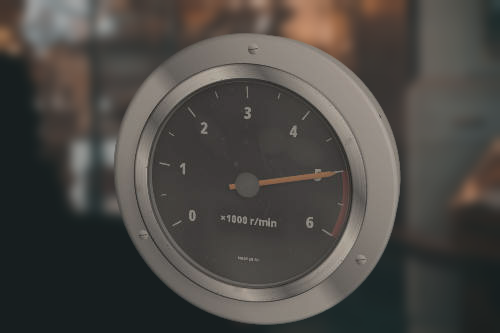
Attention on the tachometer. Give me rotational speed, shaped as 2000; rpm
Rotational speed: 5000; rpm
